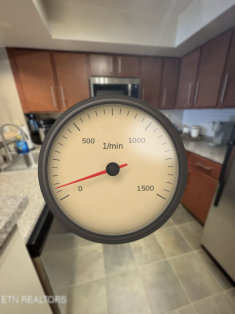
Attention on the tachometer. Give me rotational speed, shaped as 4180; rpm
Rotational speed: 75; rpm
